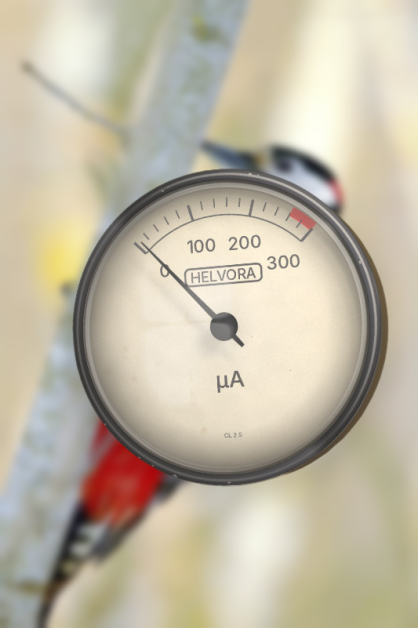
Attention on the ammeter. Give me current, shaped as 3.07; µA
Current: 10; µA
